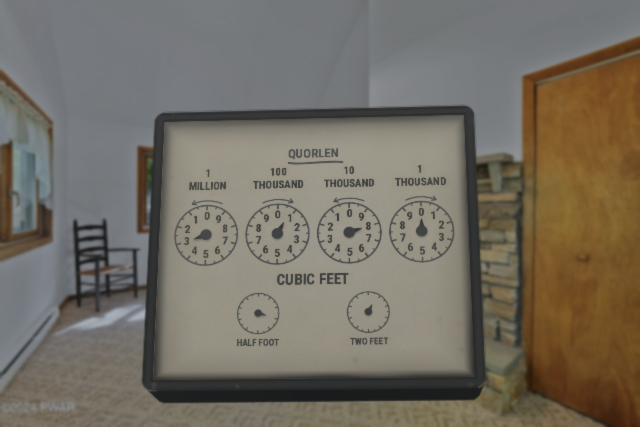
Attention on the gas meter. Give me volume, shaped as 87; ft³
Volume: 308000; ft³
